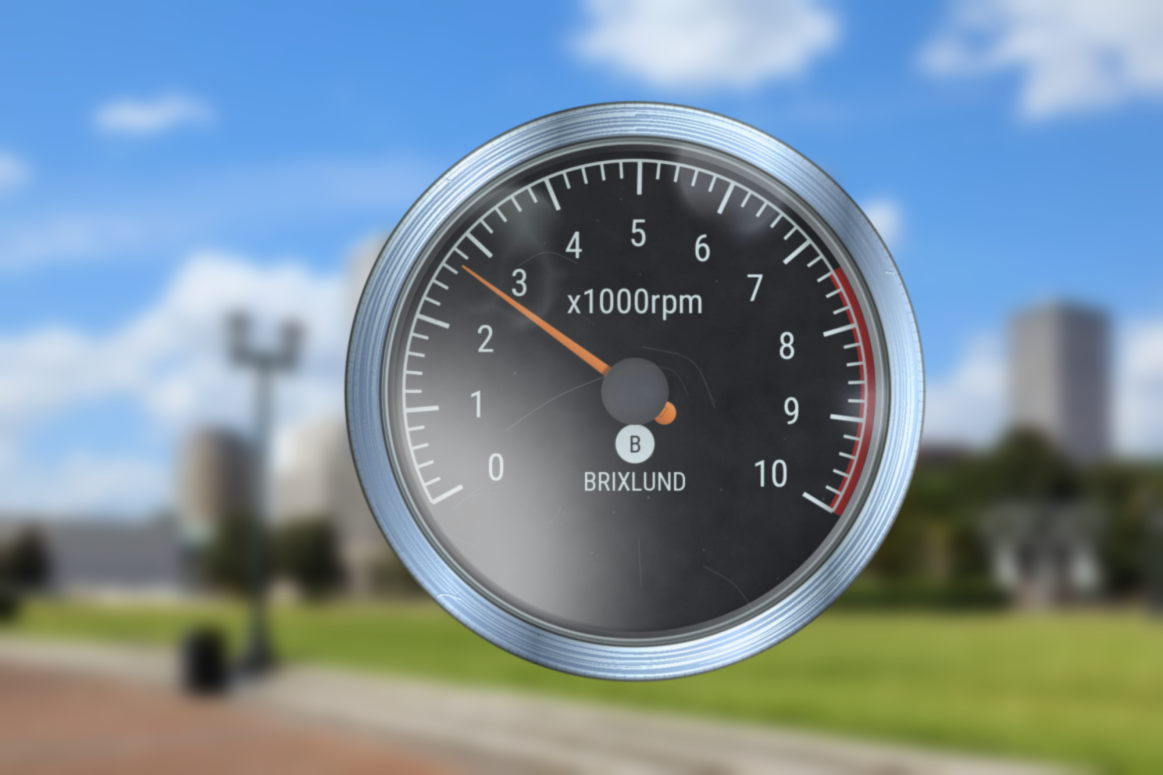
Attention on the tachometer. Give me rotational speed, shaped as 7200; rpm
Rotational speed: 2700; rpm
